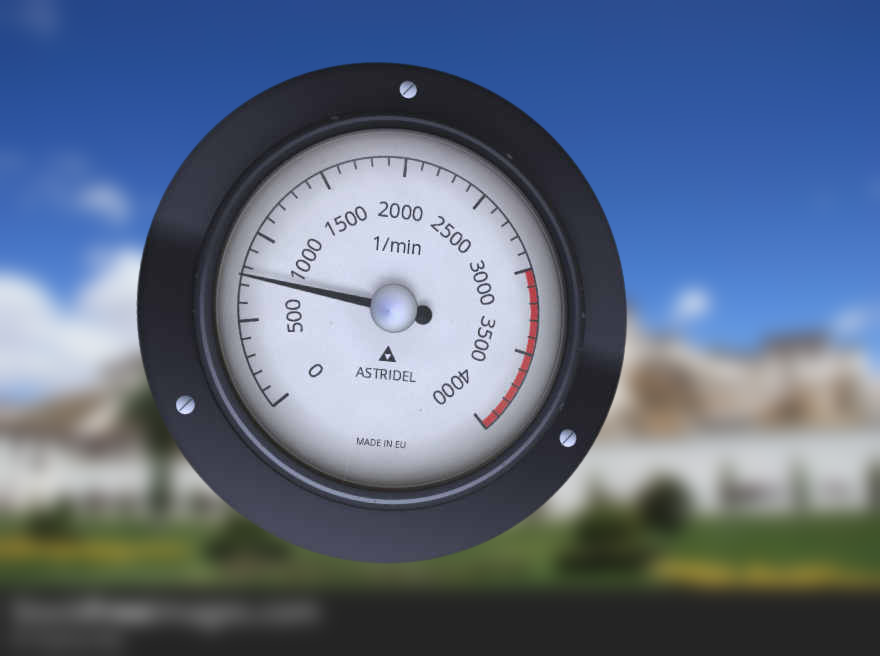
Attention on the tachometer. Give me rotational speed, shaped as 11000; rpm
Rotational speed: 750; rpm
